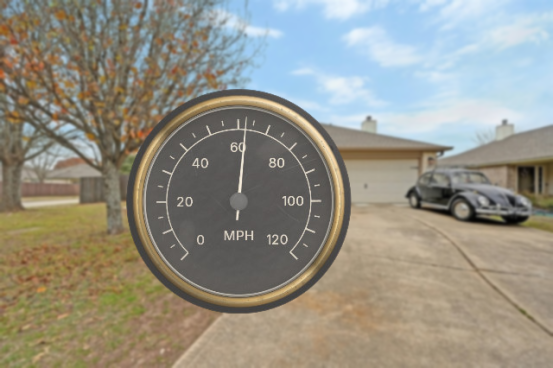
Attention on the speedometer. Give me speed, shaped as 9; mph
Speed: 62.5; mph
